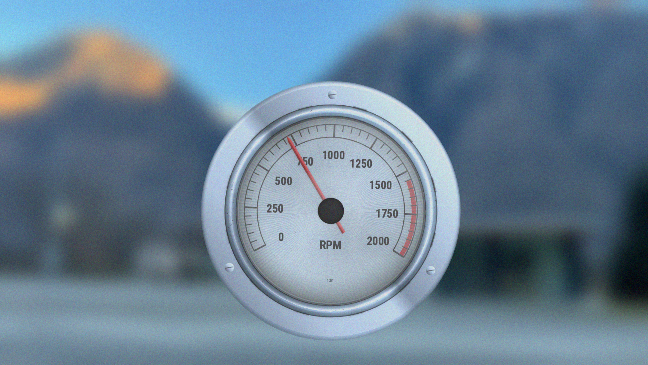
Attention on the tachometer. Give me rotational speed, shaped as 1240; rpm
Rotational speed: 725; rpm
